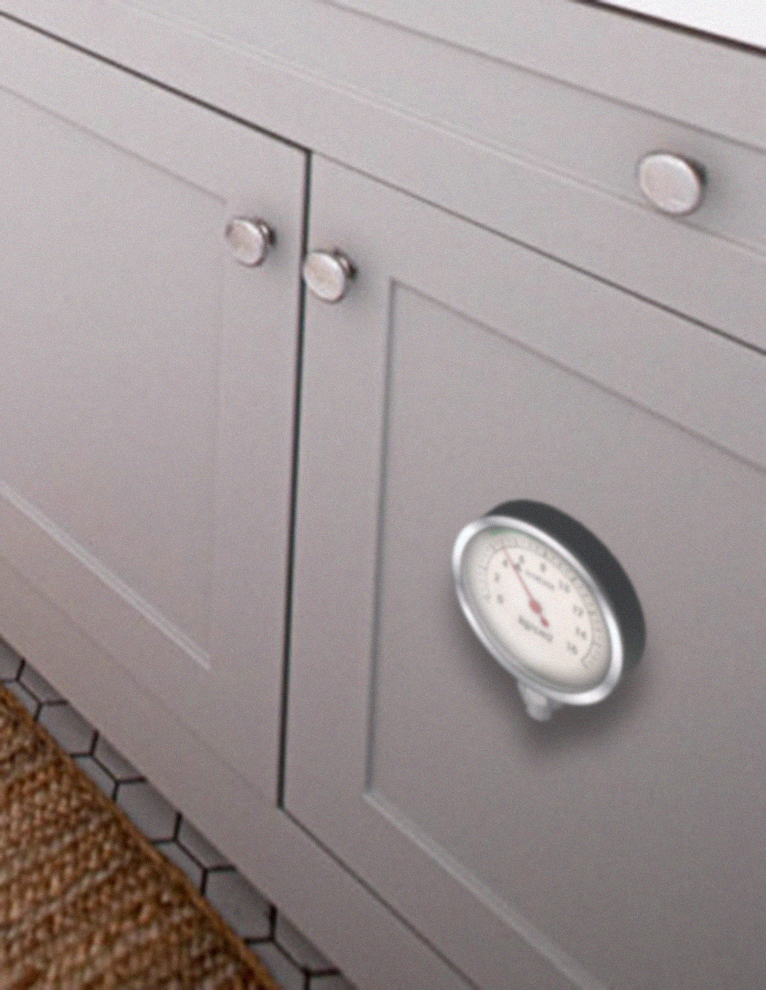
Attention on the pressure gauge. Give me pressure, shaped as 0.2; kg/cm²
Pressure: 5; kg/cm²
